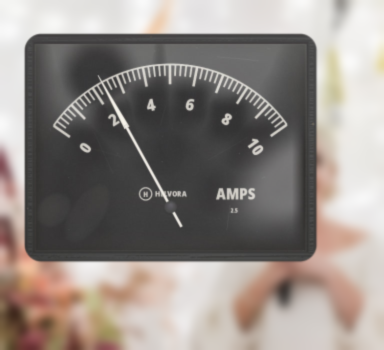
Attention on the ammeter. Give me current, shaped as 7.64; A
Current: 2.4; A
